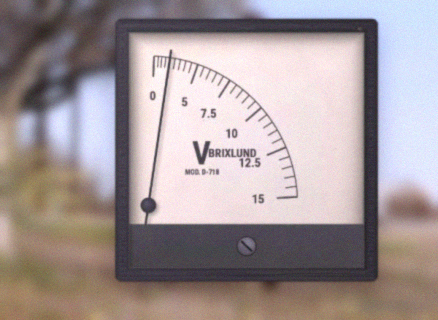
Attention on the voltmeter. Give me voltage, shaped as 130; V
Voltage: 2.5; V
